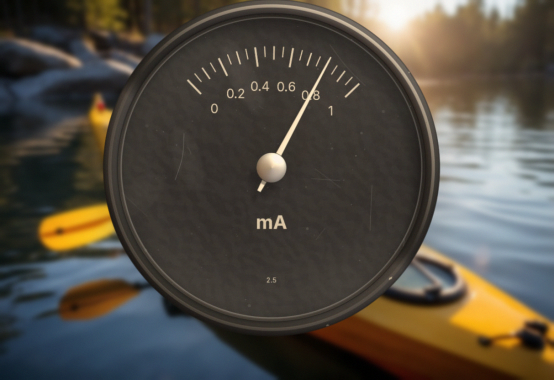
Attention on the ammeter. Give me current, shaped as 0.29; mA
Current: 0.8; mA
